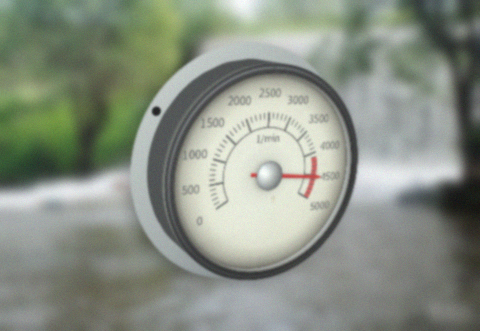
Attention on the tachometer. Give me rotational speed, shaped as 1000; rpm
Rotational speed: 4500; rpm
